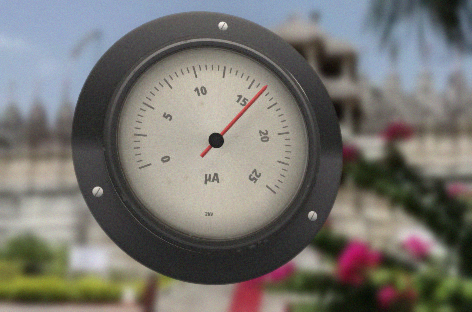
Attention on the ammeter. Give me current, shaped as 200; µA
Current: 16; µA
